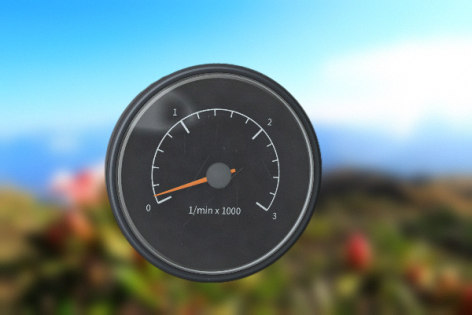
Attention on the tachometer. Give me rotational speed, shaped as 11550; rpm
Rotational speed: 100; rpm
